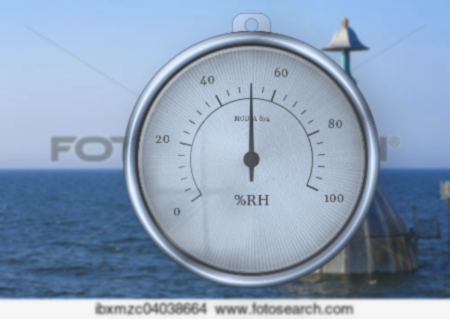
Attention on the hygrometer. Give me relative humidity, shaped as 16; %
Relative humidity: 52; %
